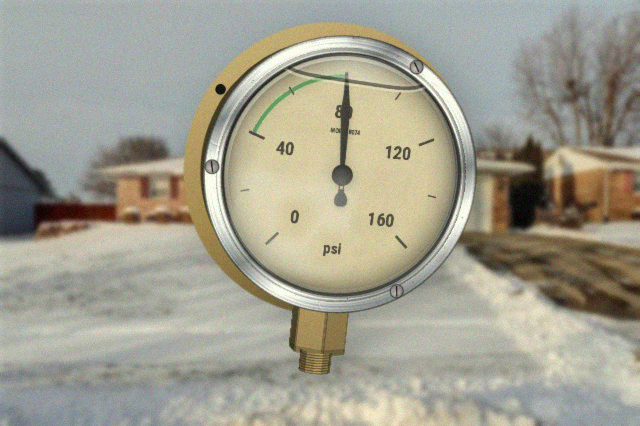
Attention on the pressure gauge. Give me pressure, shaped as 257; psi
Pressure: 80; psi
